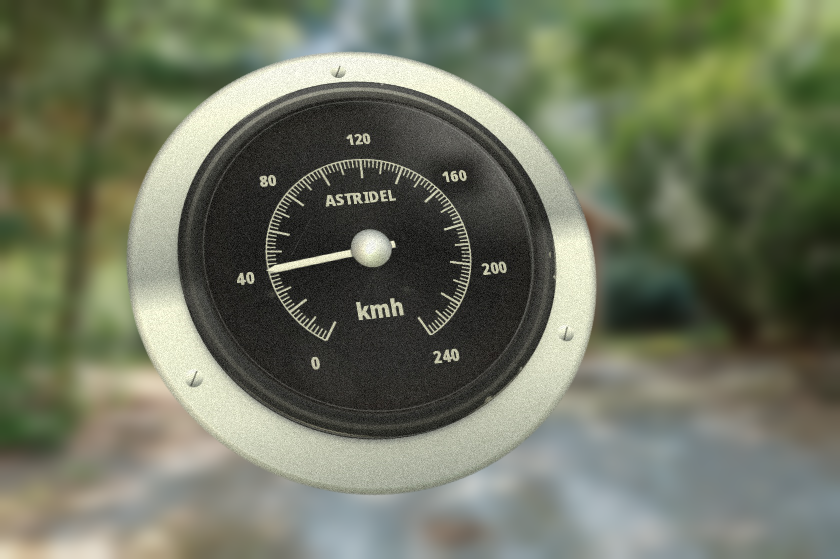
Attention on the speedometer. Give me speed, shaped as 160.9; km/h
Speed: 40; km/h
